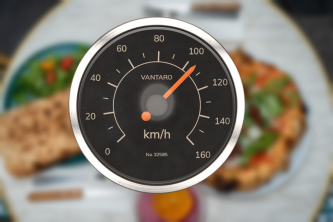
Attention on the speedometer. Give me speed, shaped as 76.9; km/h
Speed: 105; km/h
